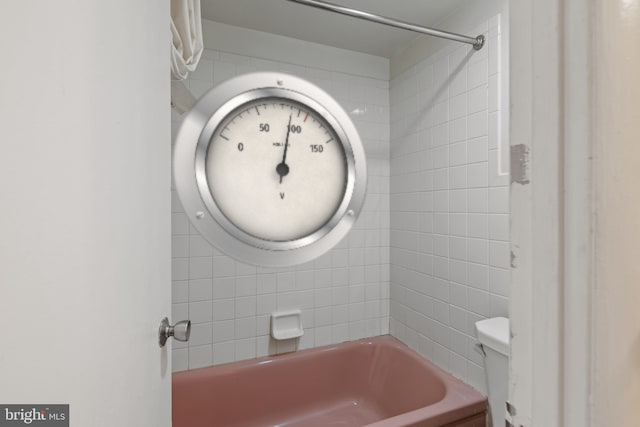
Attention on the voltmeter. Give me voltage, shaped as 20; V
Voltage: 90; V
